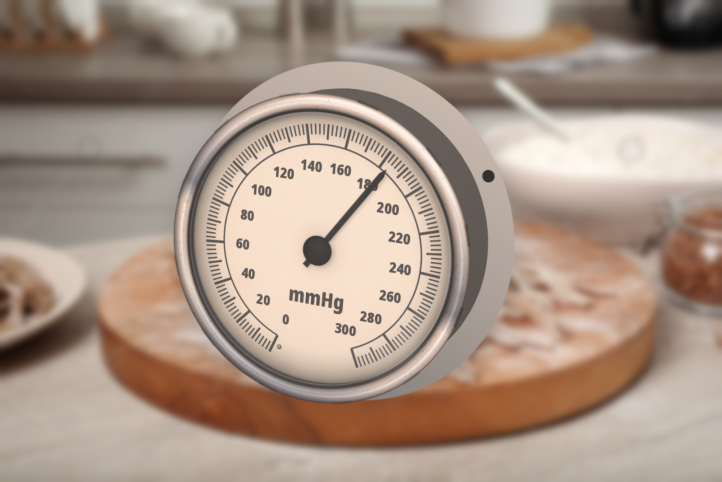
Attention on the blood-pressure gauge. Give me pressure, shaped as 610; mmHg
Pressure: 184; mmHg
